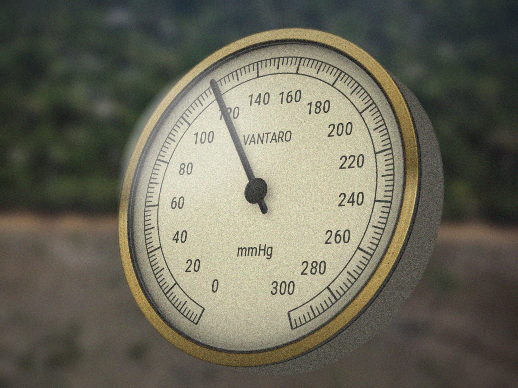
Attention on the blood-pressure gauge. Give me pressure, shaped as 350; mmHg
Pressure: 120; mmHg
